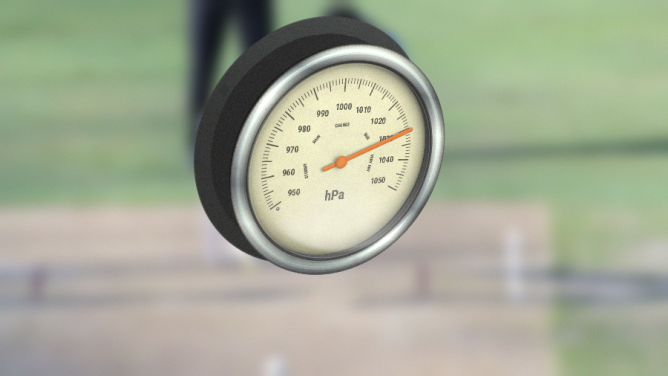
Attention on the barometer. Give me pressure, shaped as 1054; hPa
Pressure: 1030; hPa
